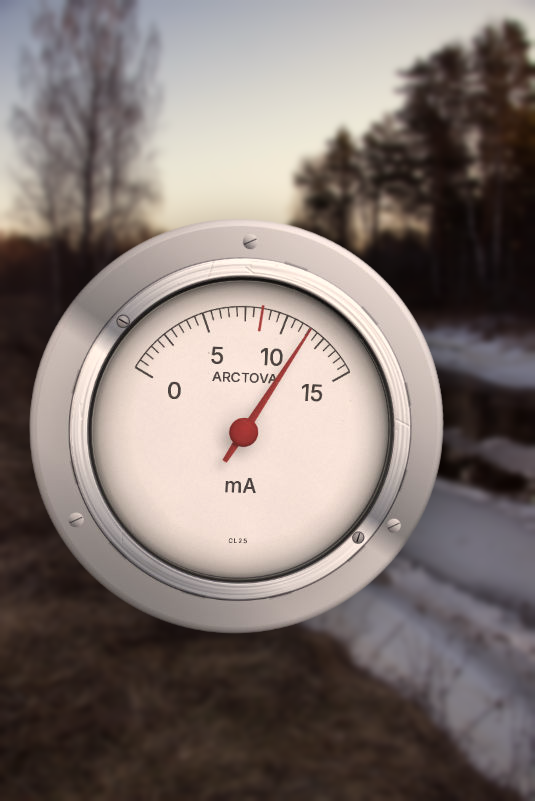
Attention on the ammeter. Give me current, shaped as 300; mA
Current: 11.5; mA
